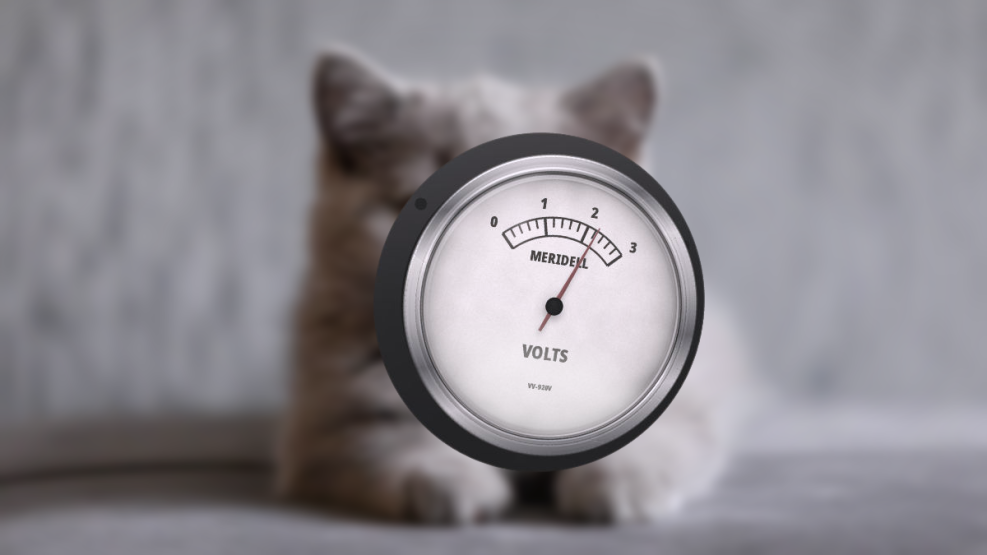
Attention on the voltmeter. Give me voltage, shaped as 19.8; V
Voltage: 2.2; V
